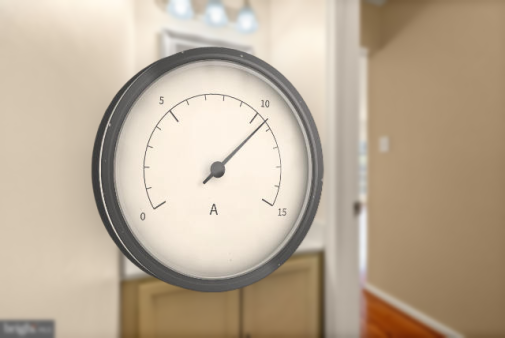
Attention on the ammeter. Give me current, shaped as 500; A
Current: 10.5; A
